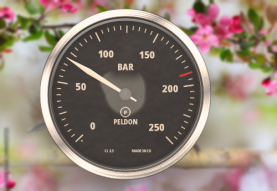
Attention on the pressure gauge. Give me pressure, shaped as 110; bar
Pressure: 70; bar
